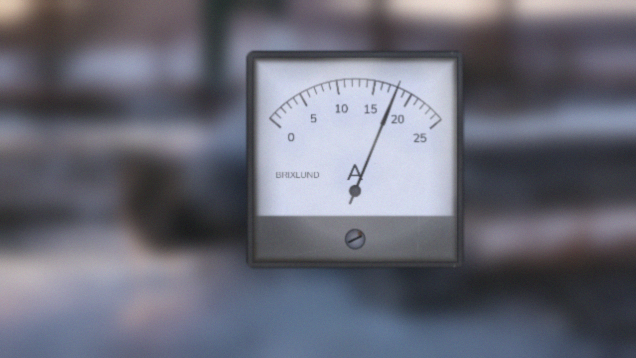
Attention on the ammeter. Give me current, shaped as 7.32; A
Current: 18; A
